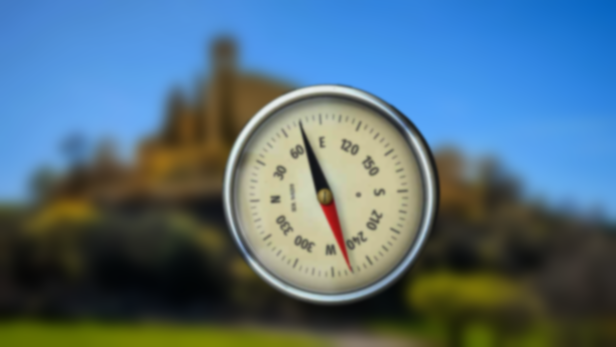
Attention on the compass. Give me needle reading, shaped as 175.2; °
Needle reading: 255; °
